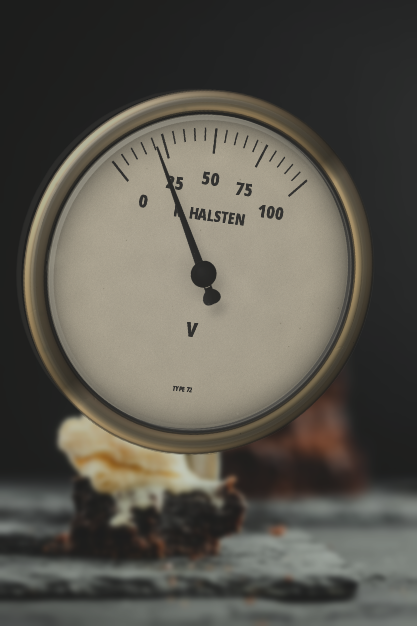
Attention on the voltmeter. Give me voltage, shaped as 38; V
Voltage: 20; V
